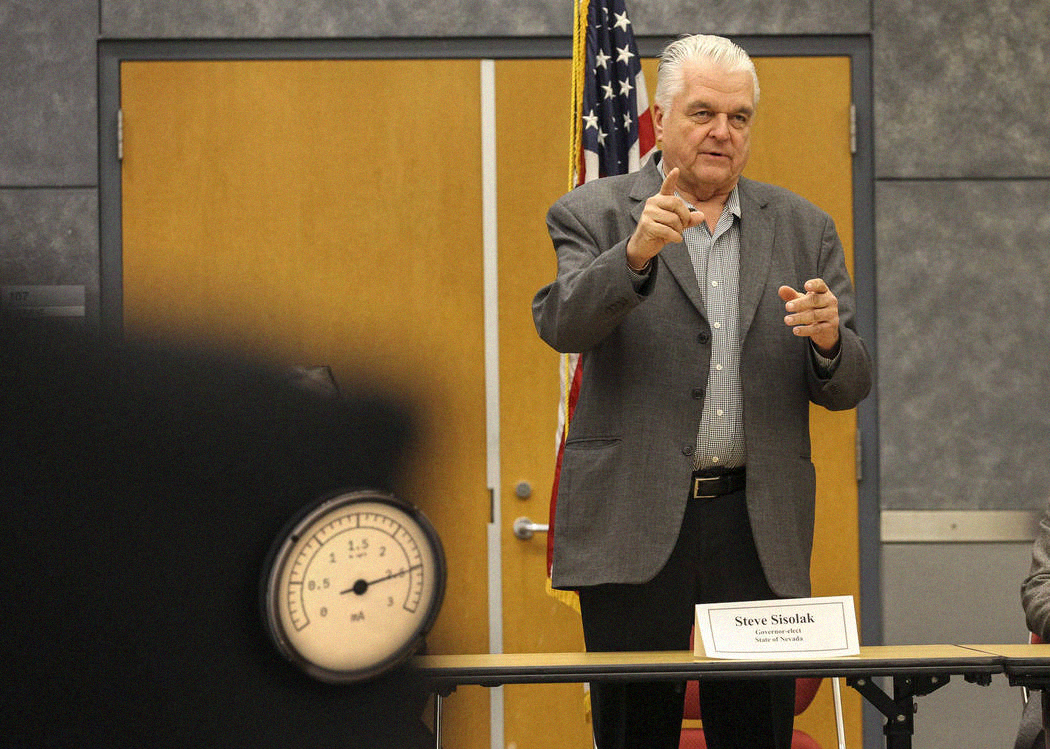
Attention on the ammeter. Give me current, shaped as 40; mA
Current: 2.5; mA
